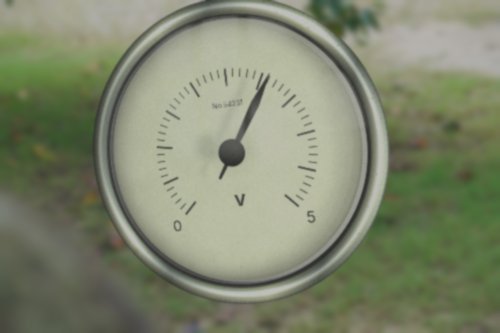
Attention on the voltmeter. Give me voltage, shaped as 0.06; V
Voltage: 3.1; V
